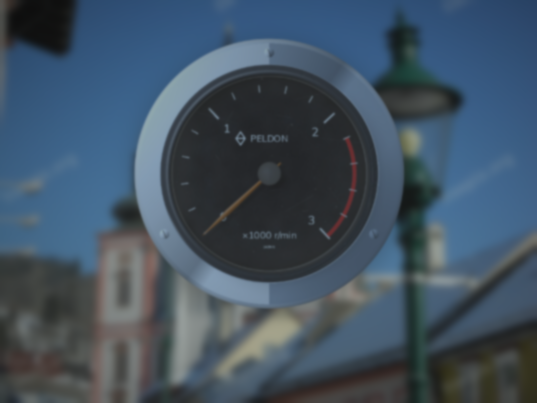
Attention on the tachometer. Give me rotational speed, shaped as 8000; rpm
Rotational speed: 0; rpm
